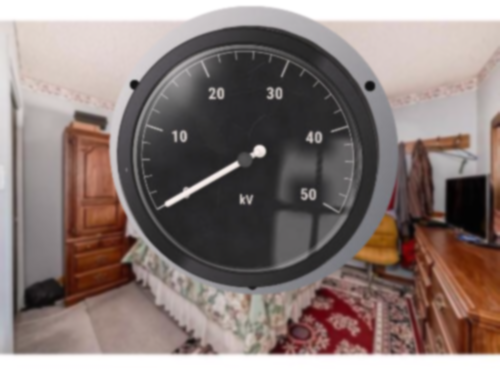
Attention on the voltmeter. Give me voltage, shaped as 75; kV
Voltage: 0; kV
